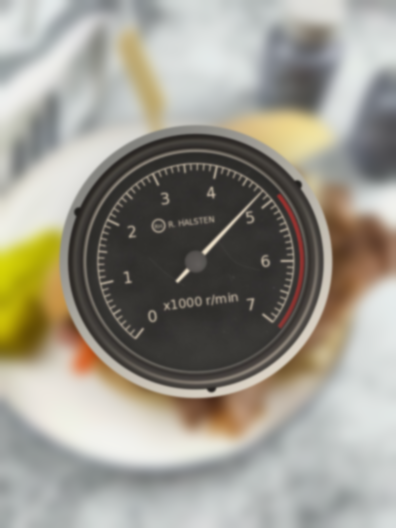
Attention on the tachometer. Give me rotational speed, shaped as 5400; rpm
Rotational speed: 4800; rpm
